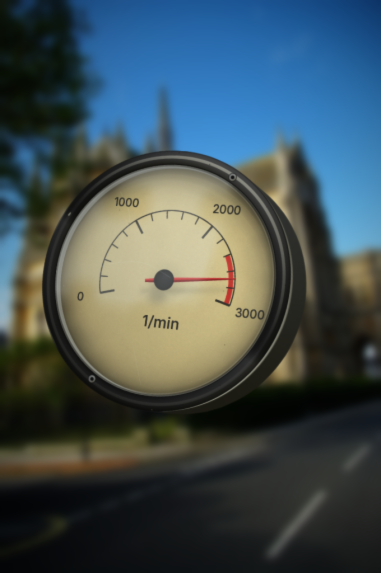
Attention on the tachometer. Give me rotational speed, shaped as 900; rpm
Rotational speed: 2700; rpm
